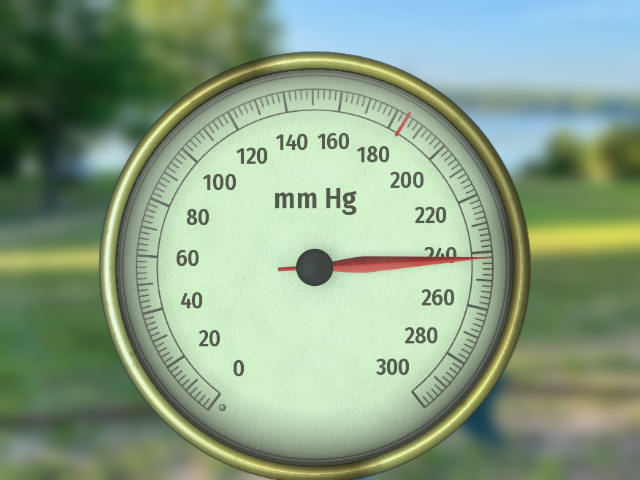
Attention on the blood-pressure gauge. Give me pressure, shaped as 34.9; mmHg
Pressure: 242; mmHg
